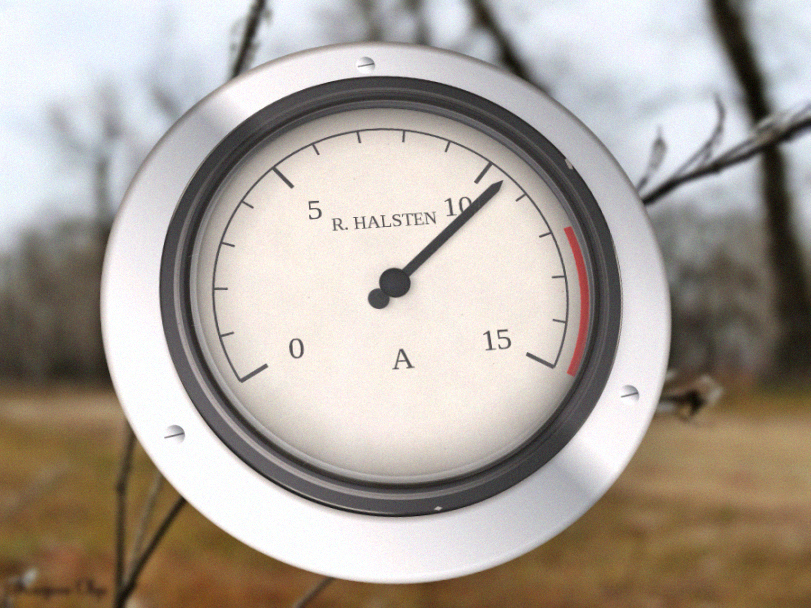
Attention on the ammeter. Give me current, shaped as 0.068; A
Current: 10.5; A
